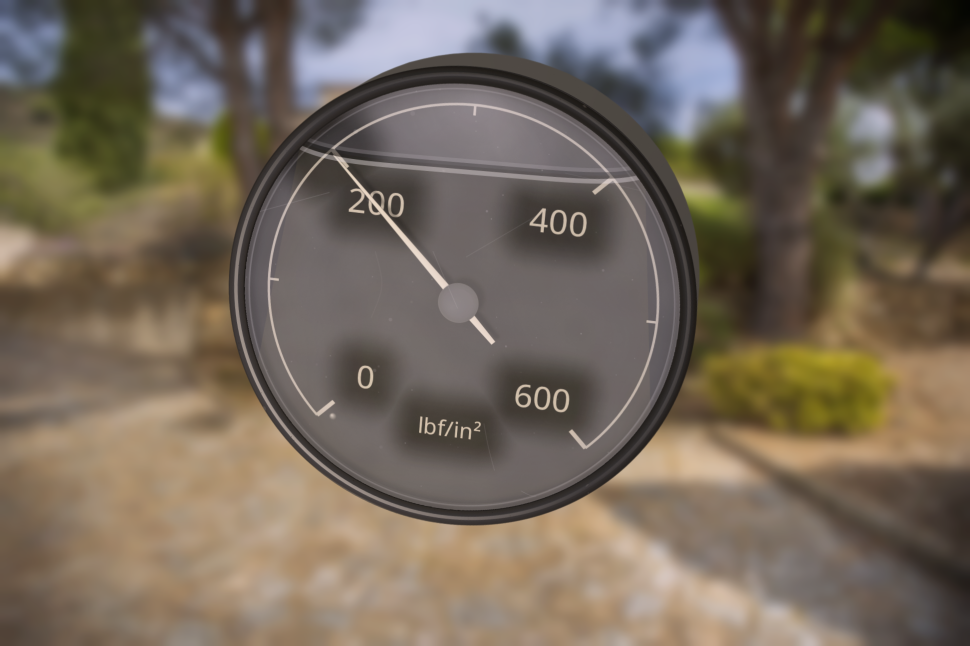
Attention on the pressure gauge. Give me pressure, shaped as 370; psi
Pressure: 200; psi
